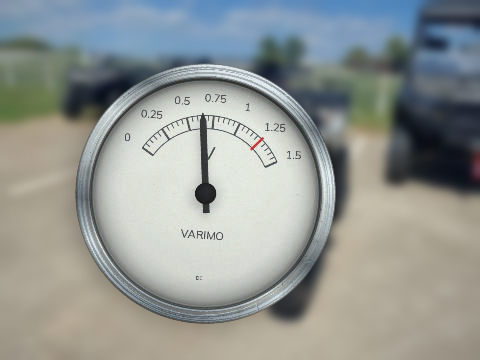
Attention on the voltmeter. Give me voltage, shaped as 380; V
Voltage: 0.65; V
